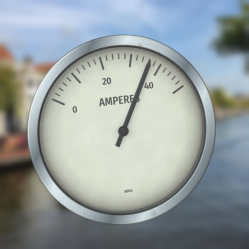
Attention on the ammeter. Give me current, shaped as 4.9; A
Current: 36; A
